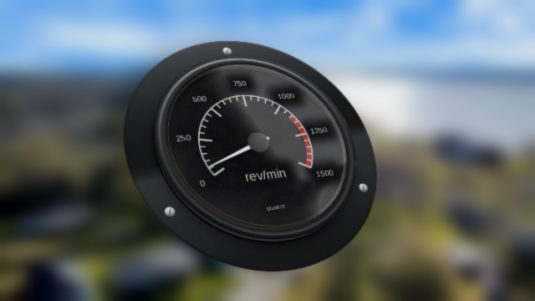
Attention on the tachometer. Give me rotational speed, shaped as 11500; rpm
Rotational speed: 50; rpm
